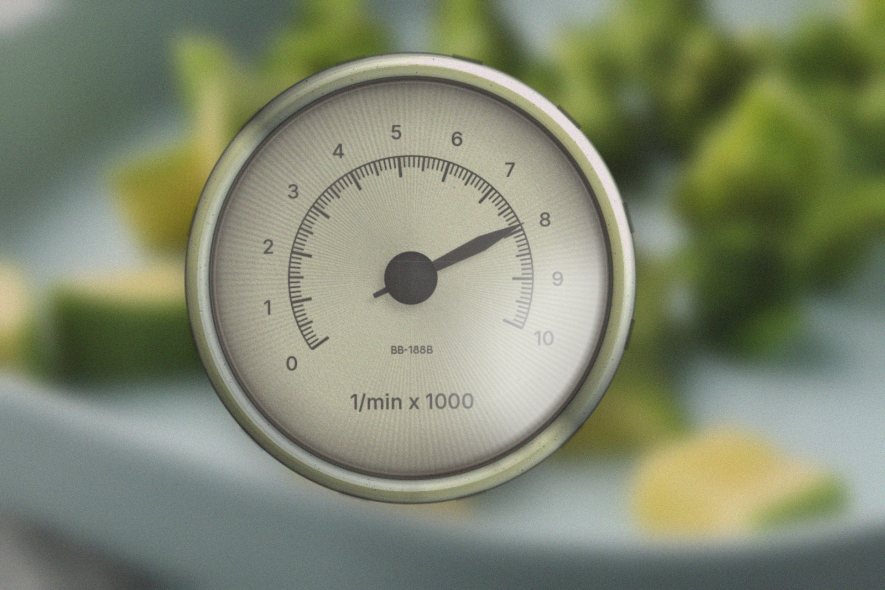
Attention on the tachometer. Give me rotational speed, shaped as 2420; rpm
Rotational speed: 7900; rpm
